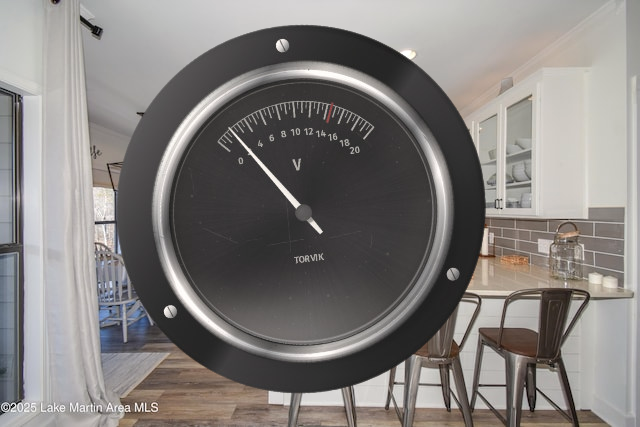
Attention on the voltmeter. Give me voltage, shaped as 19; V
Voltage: 2; V
